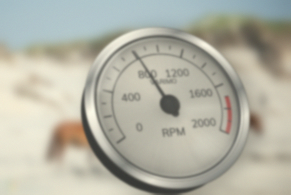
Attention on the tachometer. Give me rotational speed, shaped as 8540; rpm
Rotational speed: 800; rpm
